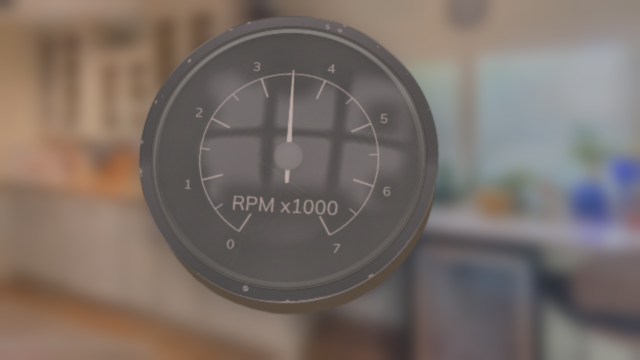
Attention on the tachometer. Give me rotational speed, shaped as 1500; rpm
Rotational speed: 3500; rpm
